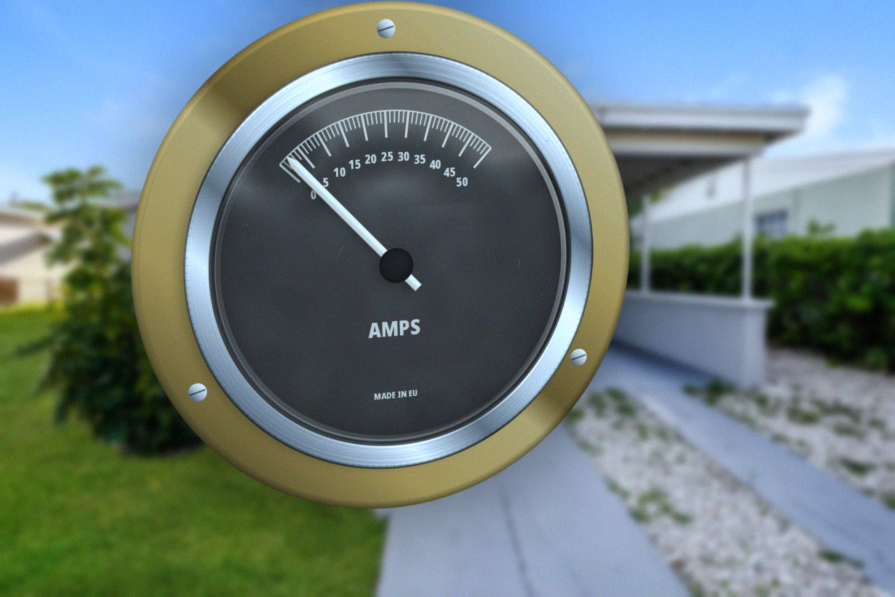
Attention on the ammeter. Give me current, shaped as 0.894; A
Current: 2; A
